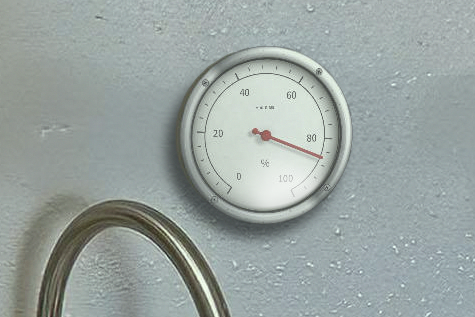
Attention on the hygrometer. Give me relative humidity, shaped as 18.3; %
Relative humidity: 86; %
